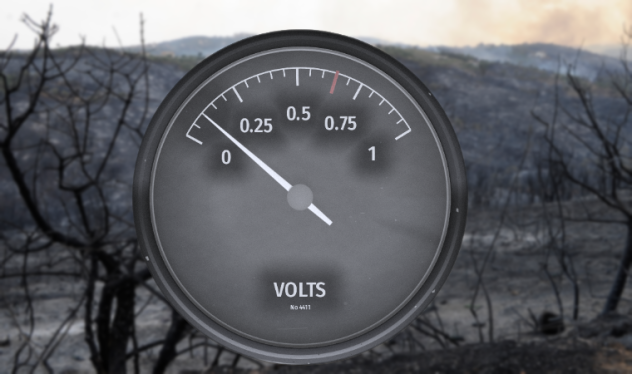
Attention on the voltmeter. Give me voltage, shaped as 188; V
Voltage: 0.1; V
